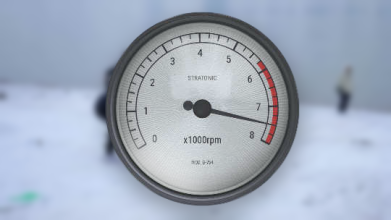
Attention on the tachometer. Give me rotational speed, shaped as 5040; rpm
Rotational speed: 7500; rpm
